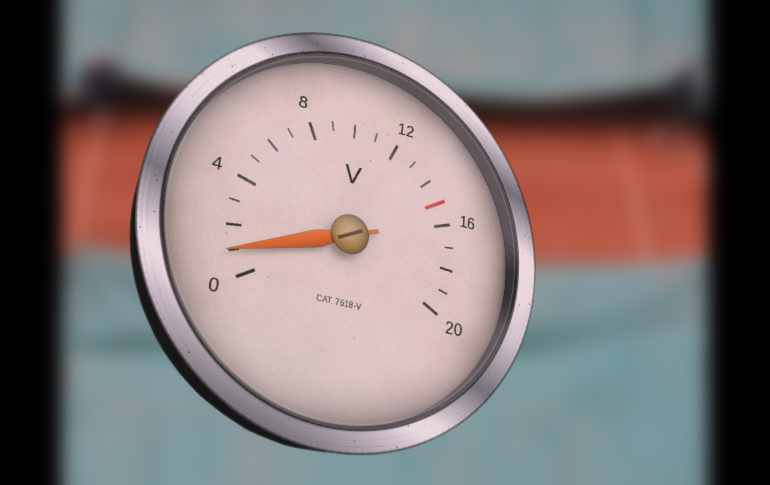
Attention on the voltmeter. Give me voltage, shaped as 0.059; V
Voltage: 1; V
